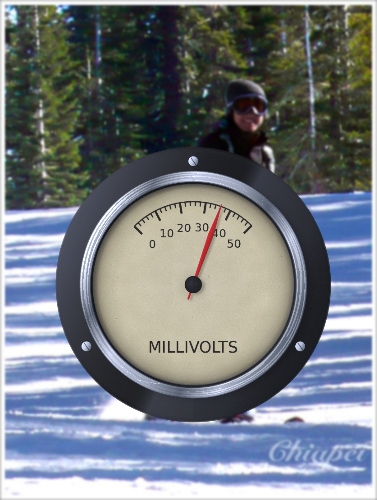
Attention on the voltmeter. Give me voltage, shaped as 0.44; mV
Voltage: 36; mV
